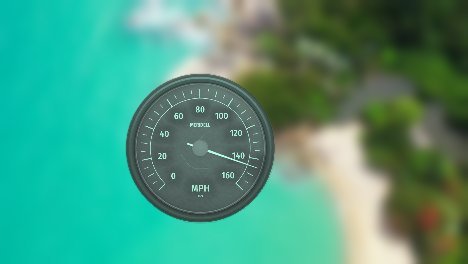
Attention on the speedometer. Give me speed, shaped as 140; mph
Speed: 145; mph
